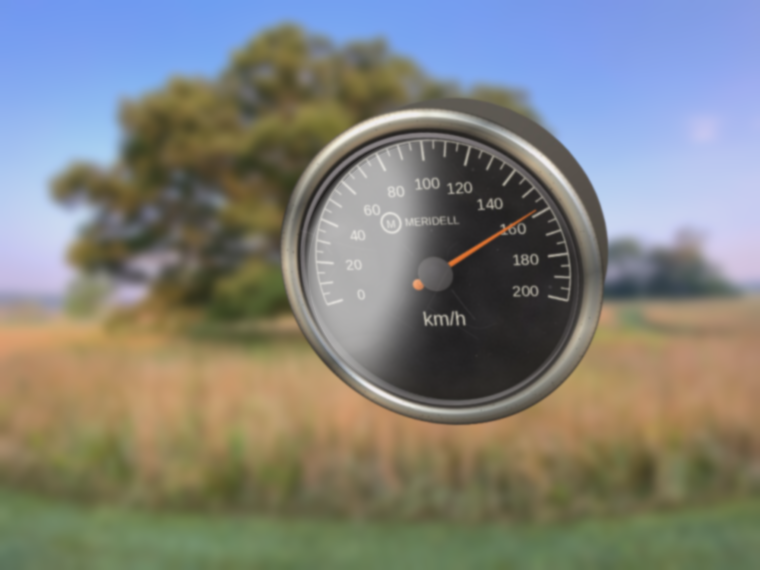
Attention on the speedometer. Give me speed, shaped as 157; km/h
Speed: 157.5; km/h
